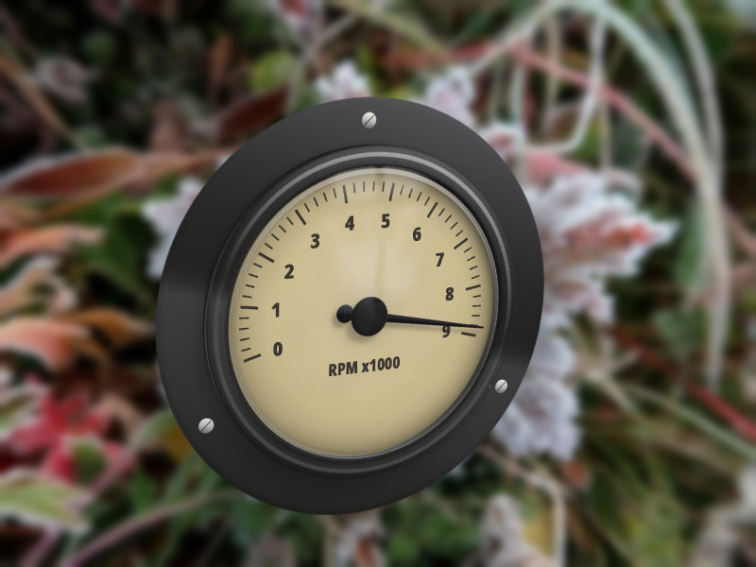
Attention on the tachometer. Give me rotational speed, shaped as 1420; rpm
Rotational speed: 8800; rpm
